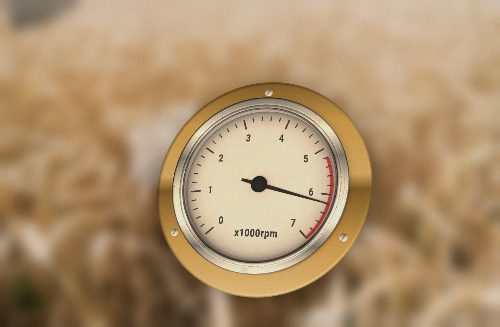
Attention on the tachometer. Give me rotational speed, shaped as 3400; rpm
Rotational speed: 6200; rpm
